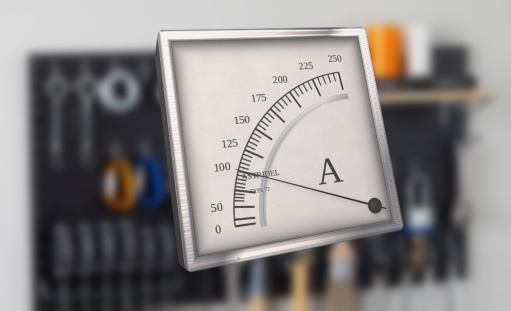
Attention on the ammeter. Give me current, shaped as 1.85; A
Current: 100; A
